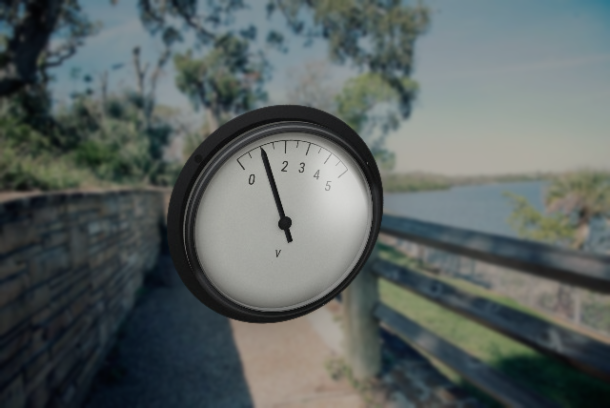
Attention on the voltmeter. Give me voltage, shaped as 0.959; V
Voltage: 1; V
